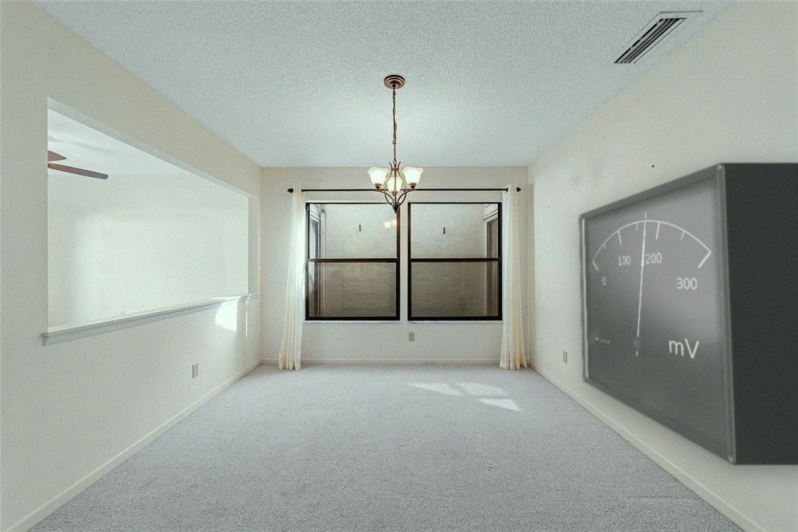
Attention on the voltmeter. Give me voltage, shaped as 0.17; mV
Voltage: 175; mV
